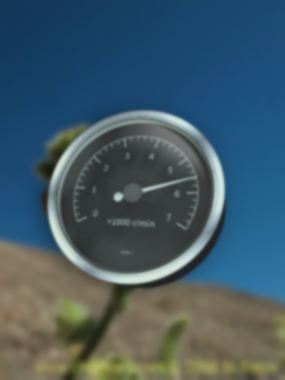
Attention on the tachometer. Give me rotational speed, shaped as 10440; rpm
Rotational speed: 5600; rpm
